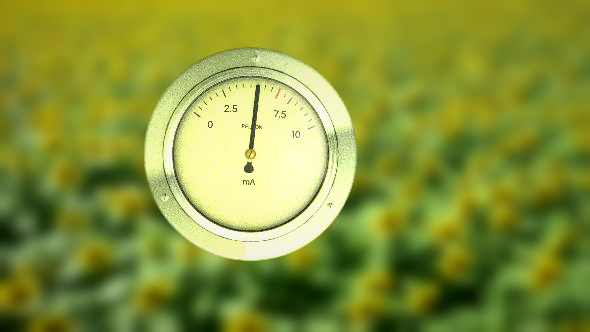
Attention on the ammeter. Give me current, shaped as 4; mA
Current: 5; mA
